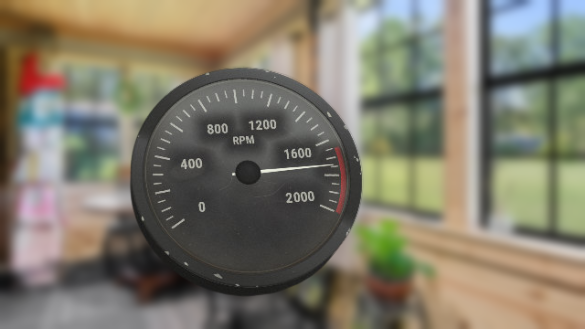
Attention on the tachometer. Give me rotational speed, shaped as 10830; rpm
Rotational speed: 1750; rpm
